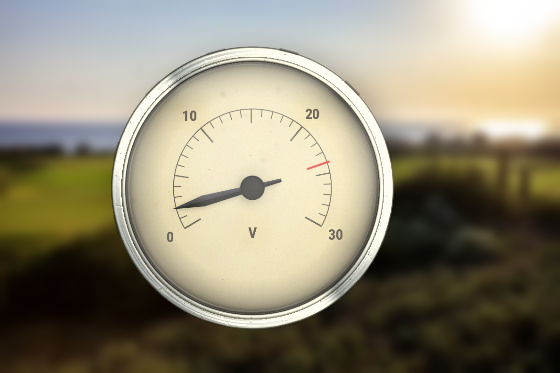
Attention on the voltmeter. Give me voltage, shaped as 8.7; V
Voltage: 2; V
